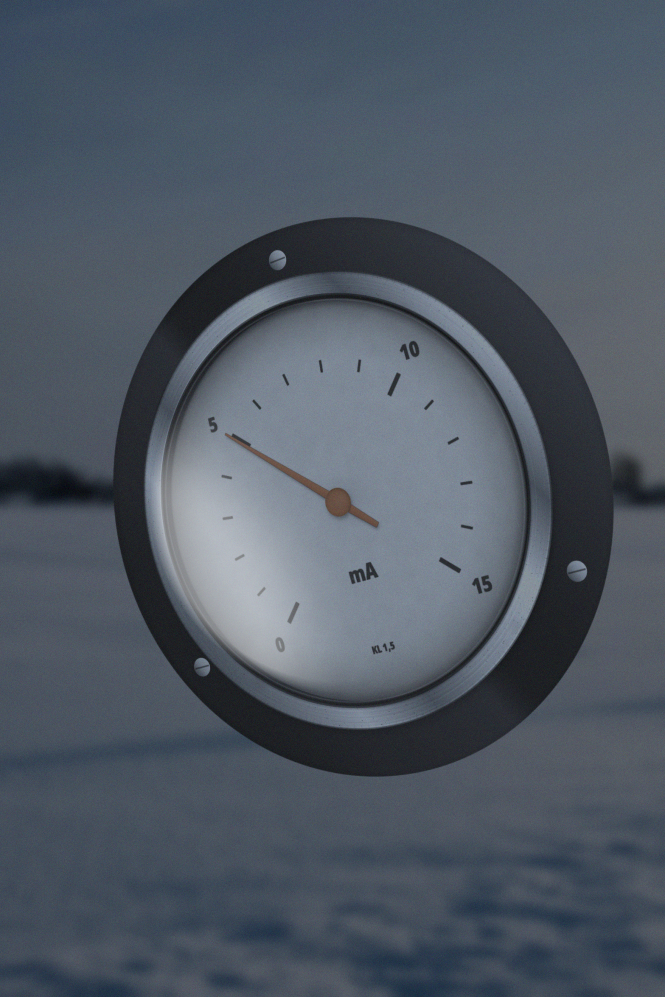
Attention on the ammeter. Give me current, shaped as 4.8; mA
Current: 5; mA
